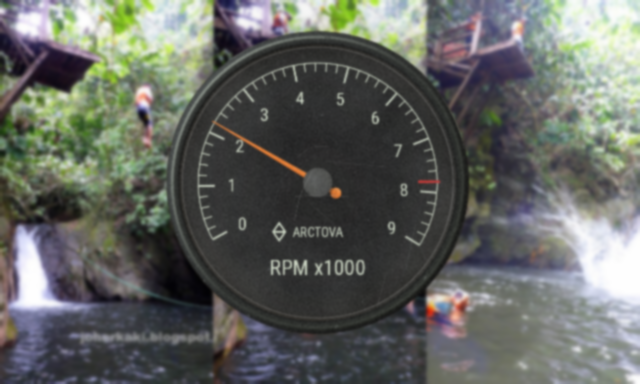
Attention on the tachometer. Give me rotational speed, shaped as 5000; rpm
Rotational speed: 2200; rpm
